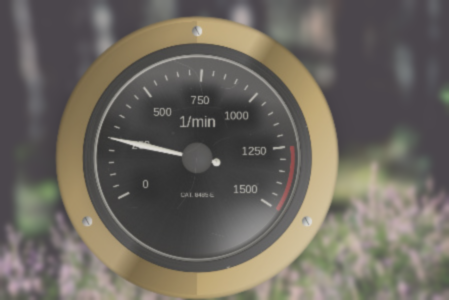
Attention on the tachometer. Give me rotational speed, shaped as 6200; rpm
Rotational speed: 250; rpm
